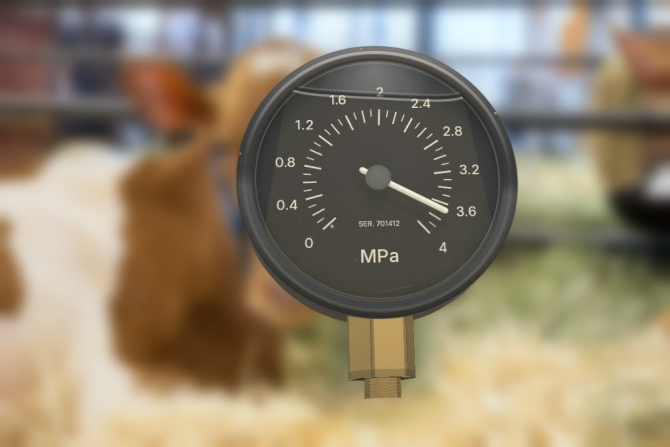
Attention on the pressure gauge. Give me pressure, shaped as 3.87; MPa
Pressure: 3.7; MPa
